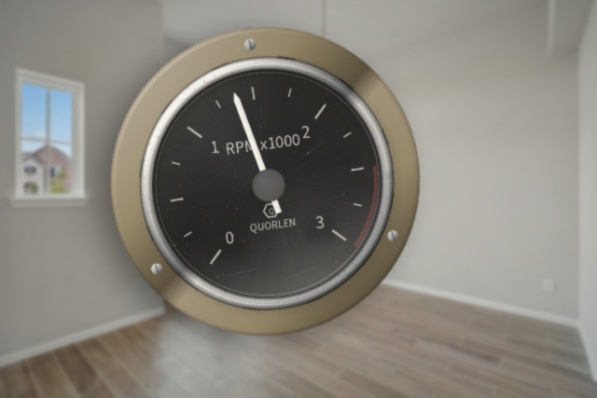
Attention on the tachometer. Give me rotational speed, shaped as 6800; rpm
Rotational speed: 1375; rpm
